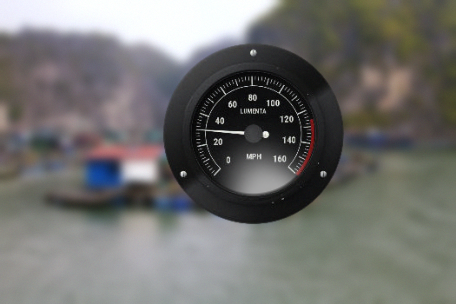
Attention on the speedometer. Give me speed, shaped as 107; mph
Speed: 30; mph
